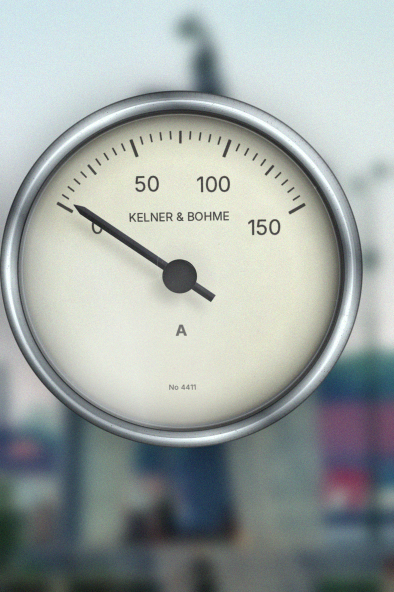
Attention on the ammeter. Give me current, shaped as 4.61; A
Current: 5; A
